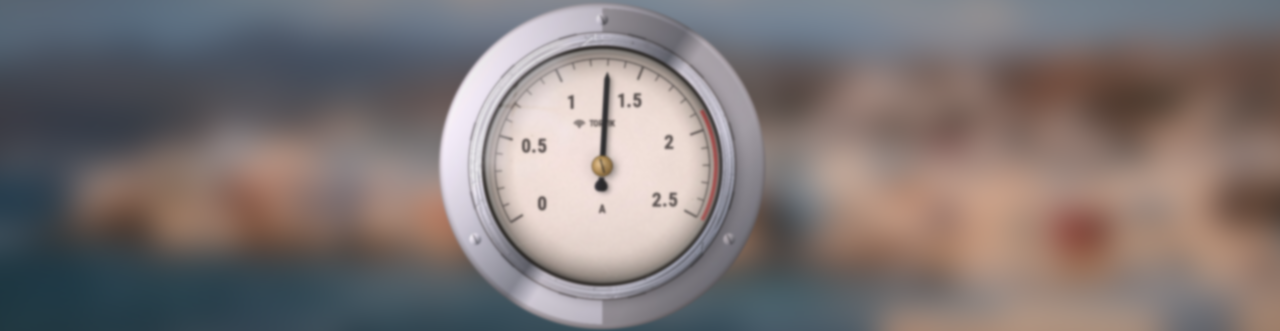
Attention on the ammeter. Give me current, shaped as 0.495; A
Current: 1.3; A
